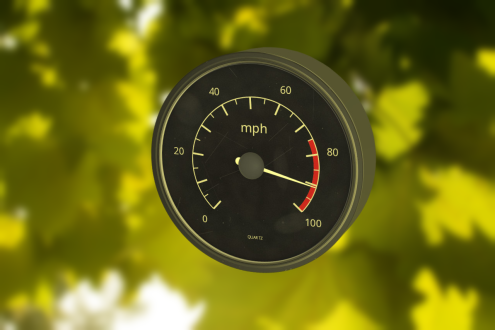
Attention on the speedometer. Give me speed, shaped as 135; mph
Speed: 90; mph
